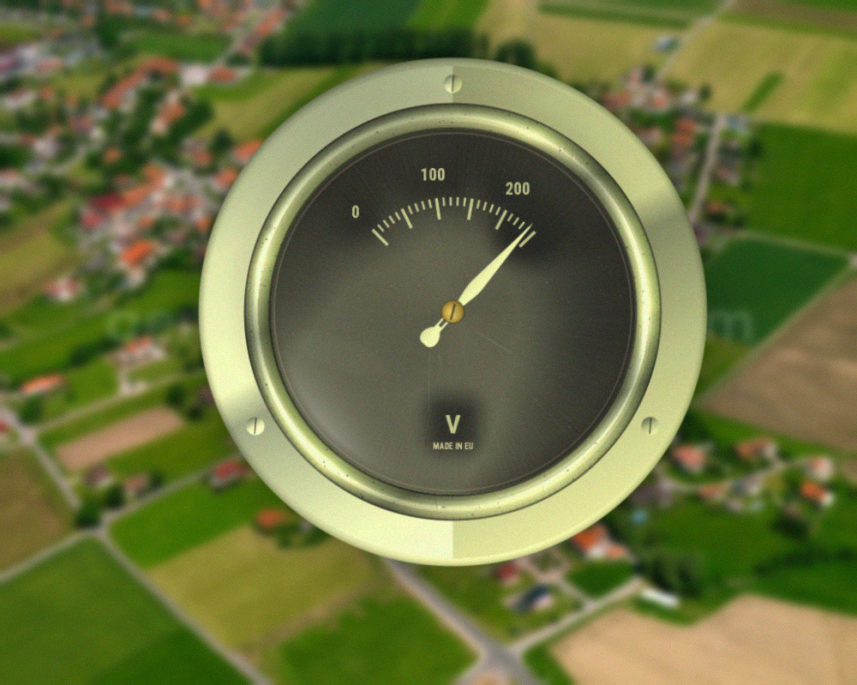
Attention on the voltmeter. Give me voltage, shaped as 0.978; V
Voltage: 240; V
